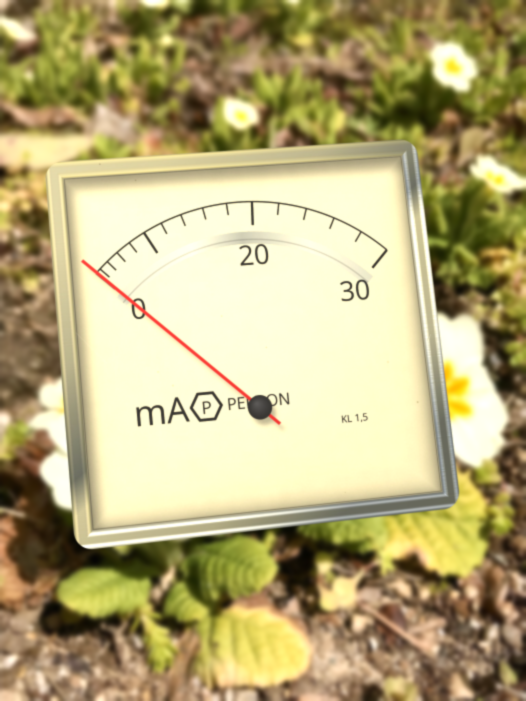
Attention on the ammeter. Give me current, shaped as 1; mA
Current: 0; mA
